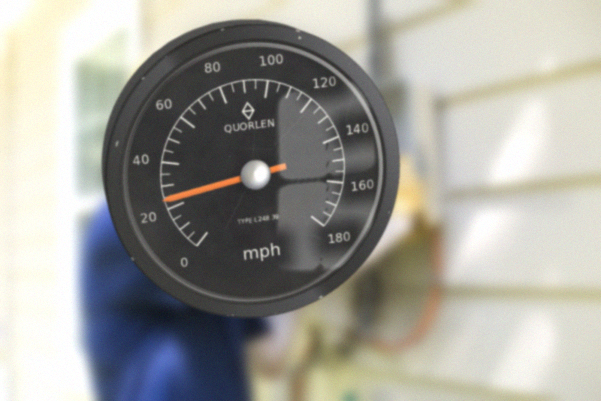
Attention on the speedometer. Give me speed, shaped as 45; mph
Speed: 25; mph
